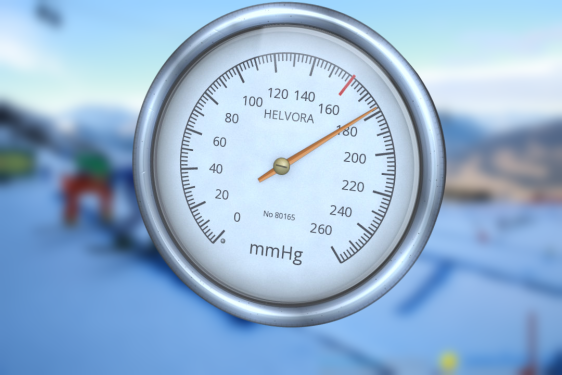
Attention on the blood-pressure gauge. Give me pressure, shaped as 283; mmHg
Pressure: 178; mmHg
